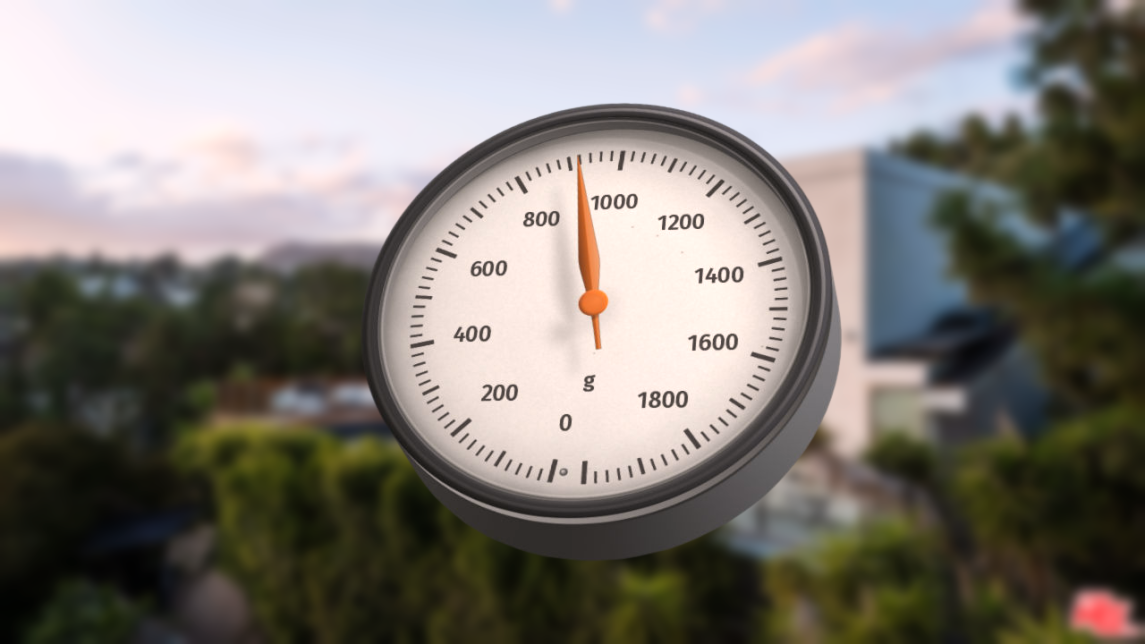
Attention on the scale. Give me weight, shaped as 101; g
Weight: 920; g
